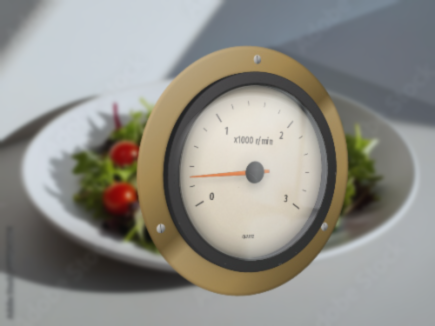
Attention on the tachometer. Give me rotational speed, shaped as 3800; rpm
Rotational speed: 300; rpm
